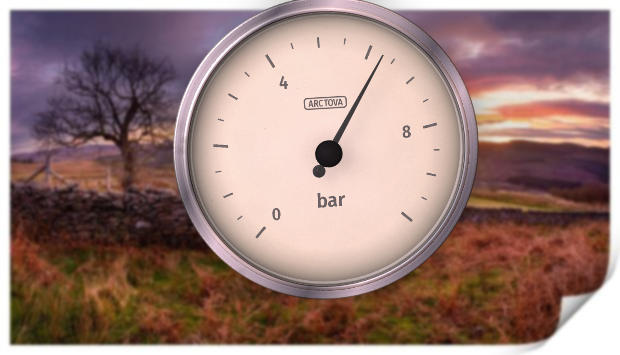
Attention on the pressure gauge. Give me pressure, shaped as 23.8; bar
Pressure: 6.25; bar
